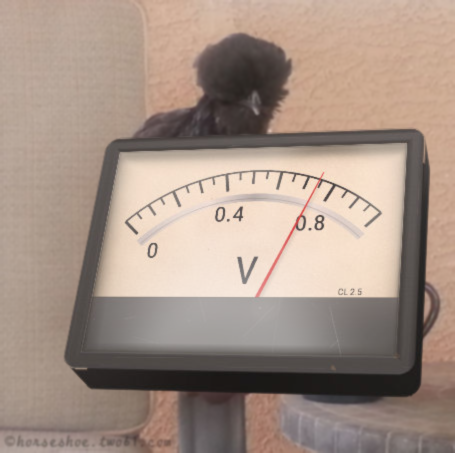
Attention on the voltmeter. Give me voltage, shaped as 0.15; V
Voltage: 0.75; V
